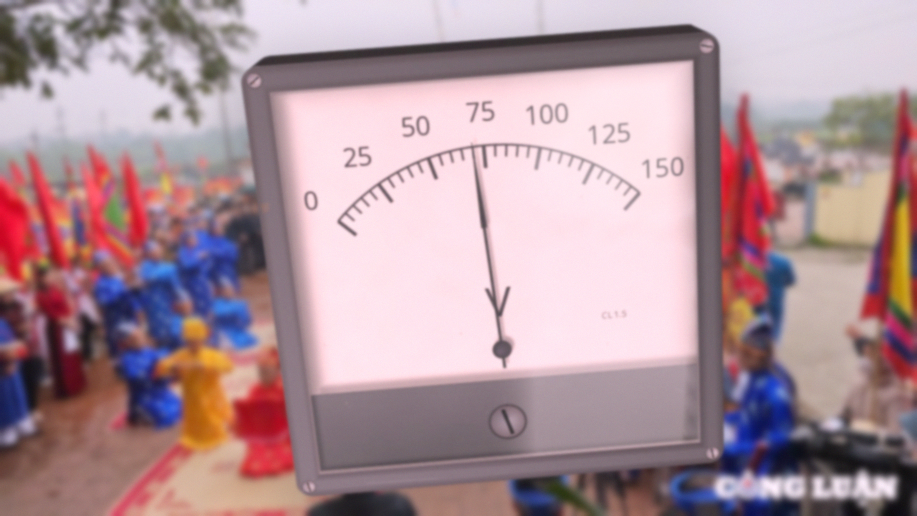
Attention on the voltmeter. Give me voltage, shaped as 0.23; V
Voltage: 70; V
